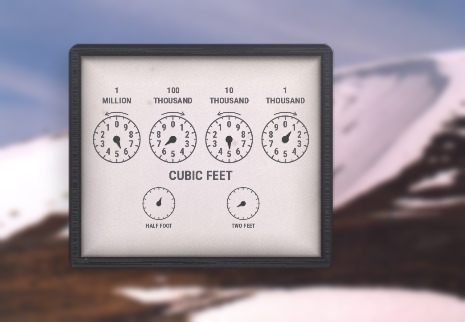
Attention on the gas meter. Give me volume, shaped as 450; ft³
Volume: 565100; ft³
